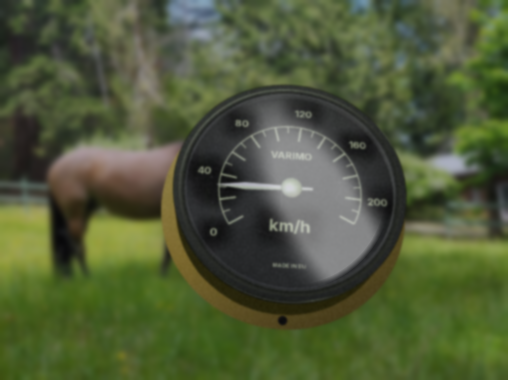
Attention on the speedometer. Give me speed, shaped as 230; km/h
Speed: 30; km/h
